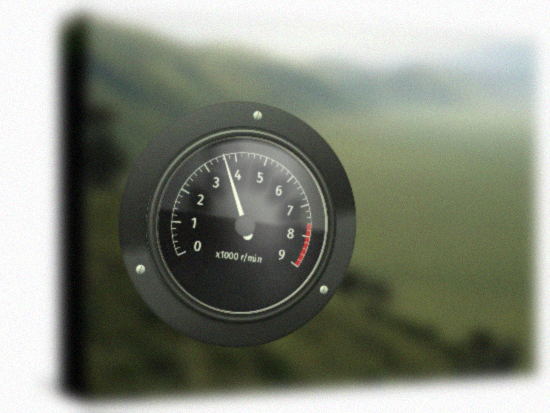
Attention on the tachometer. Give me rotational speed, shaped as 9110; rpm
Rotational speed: 3600; rpm
